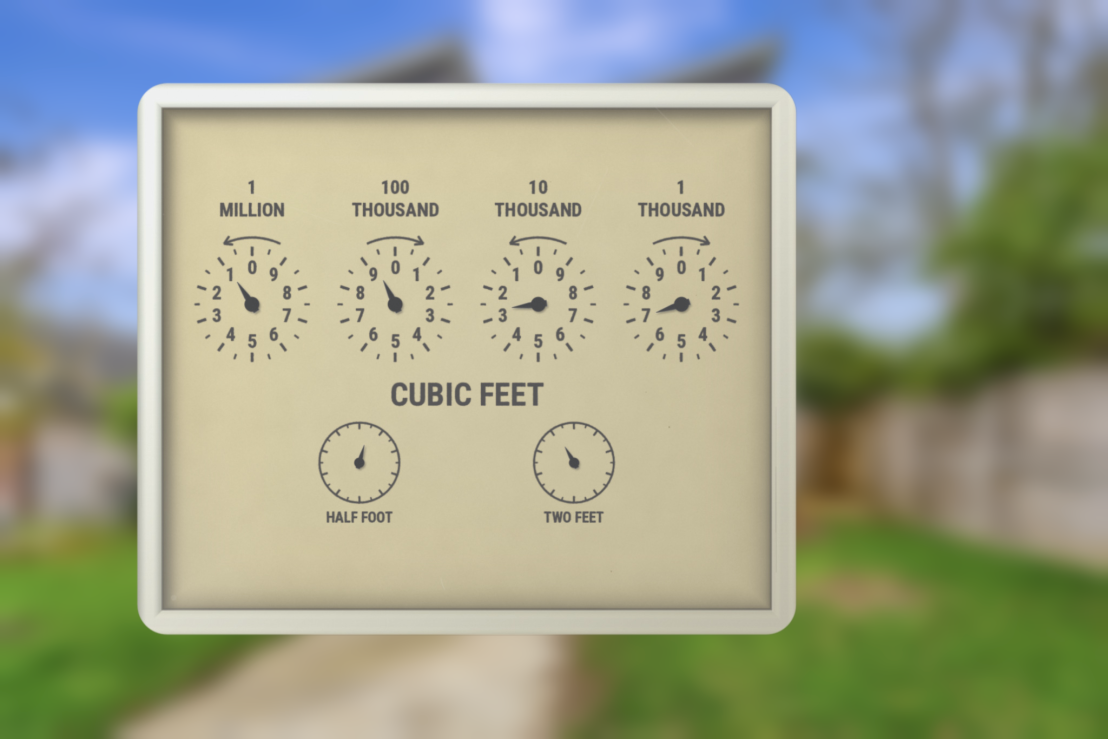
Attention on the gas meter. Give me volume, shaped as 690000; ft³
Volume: 92700; ft³
